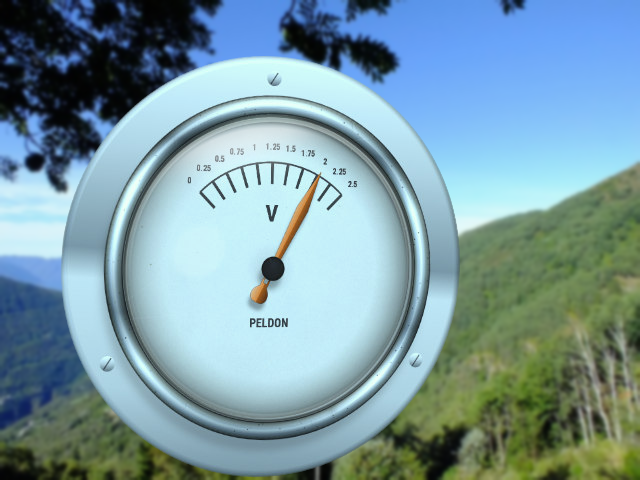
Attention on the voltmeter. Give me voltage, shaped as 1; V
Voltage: 2; V
